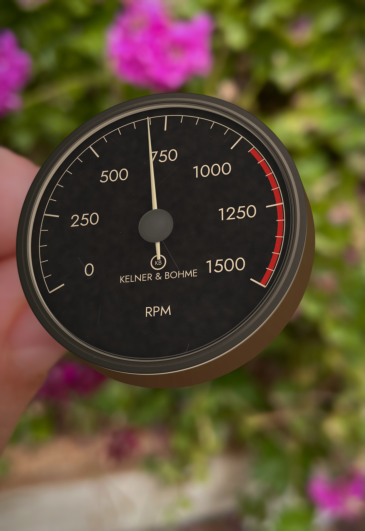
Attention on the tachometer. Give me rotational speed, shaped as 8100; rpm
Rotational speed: 700; rpm
